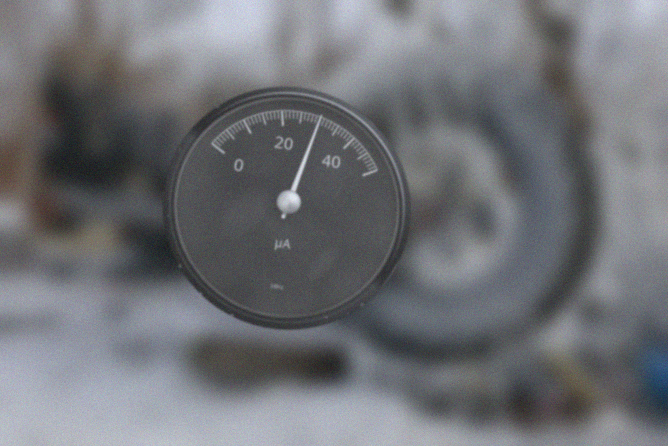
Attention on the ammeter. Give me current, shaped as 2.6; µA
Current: 30; µA
